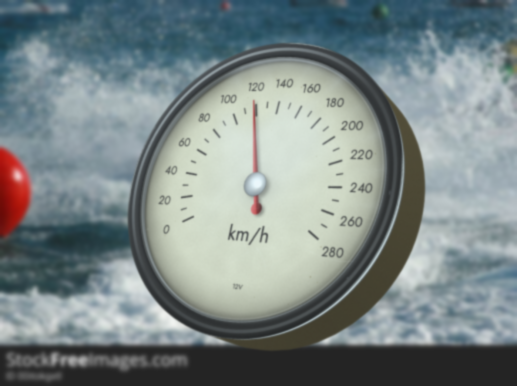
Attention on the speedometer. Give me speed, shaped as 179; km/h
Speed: 120; km/h
